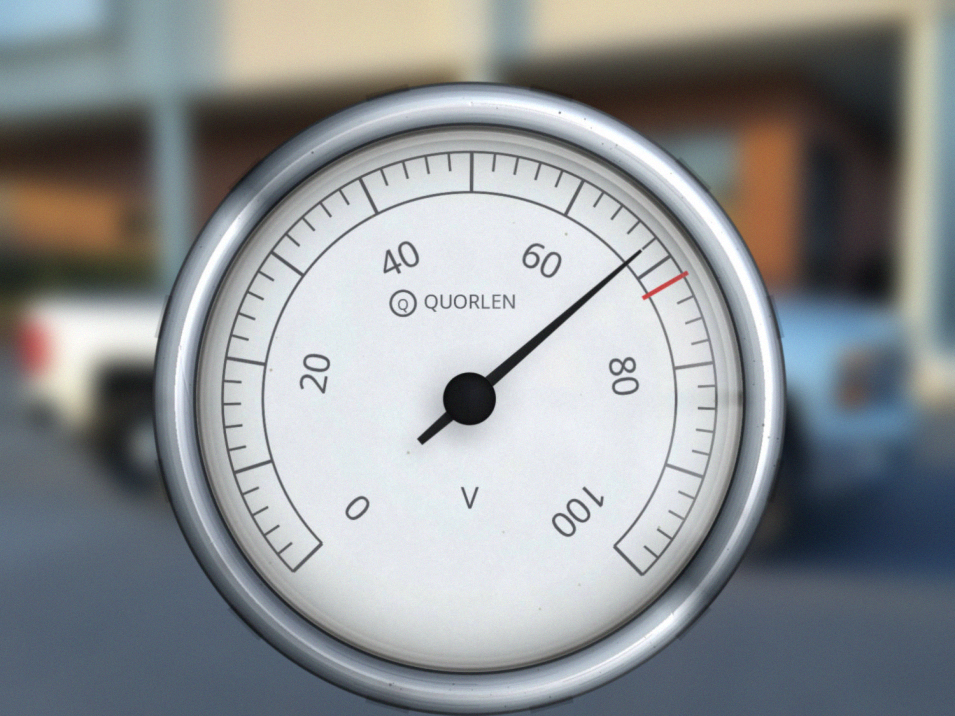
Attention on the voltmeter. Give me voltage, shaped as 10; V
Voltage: 68; V
